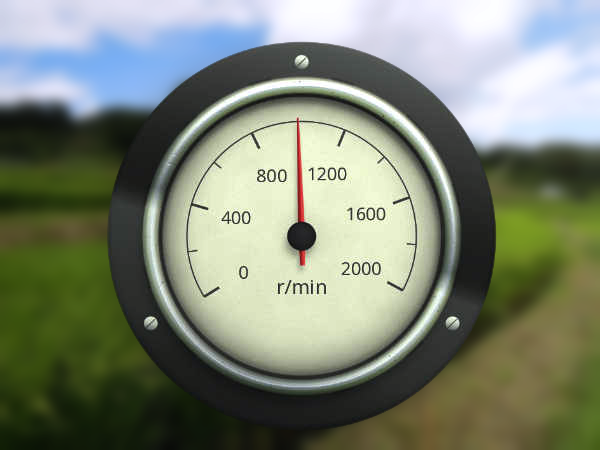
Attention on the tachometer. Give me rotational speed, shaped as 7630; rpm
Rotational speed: 1000; rpm
